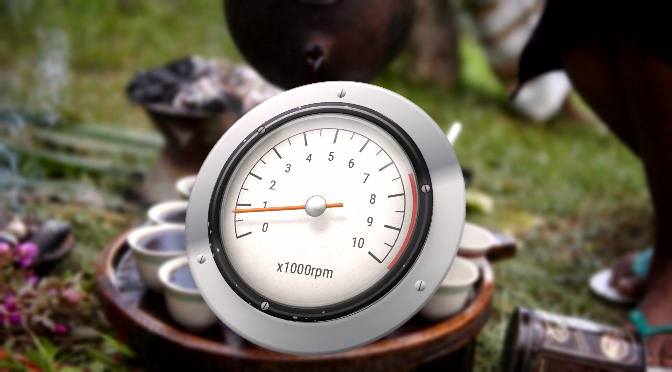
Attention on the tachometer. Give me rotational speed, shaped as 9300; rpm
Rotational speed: 750; rpm
